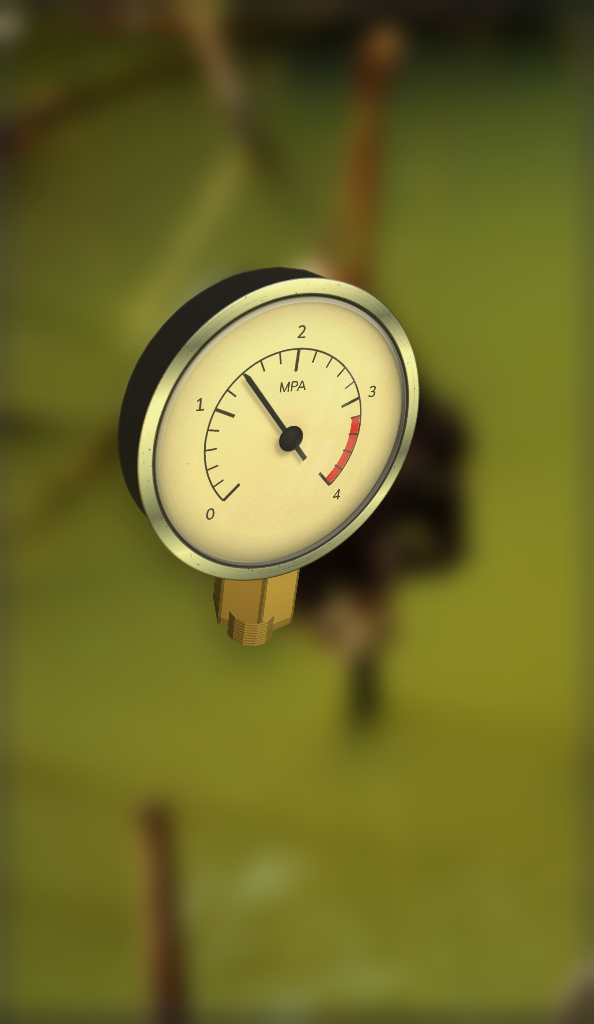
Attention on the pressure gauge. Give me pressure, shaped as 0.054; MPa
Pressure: 1.4; MPa
